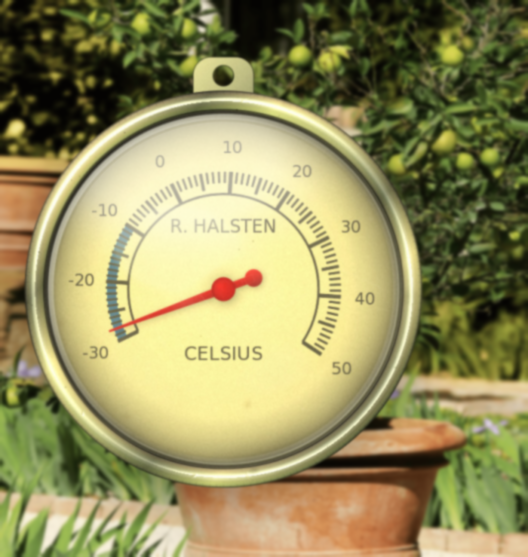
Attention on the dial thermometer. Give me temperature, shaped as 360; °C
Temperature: -28; °C
